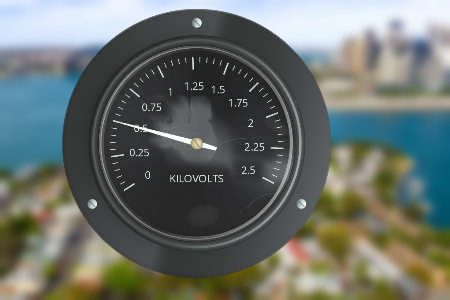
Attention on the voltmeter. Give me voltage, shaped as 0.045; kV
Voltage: 0.5; kV
